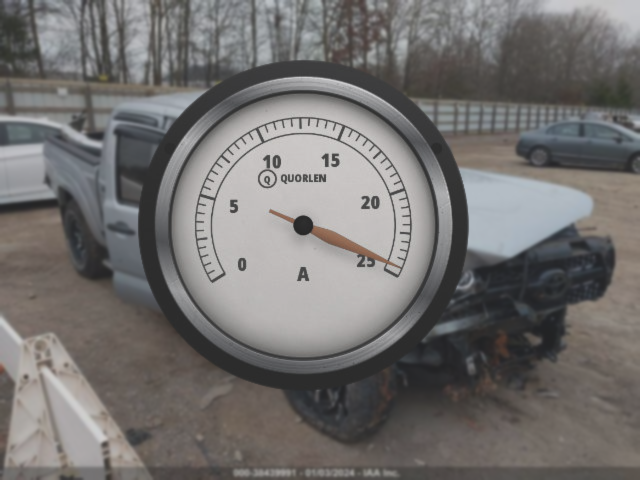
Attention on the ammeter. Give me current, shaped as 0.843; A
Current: 24.5; A
